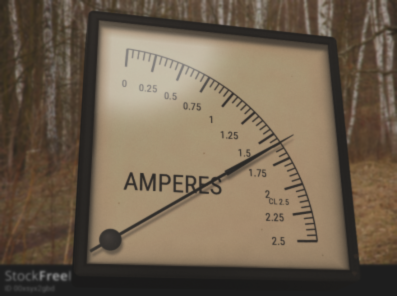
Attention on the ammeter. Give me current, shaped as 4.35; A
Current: 1.6; A
